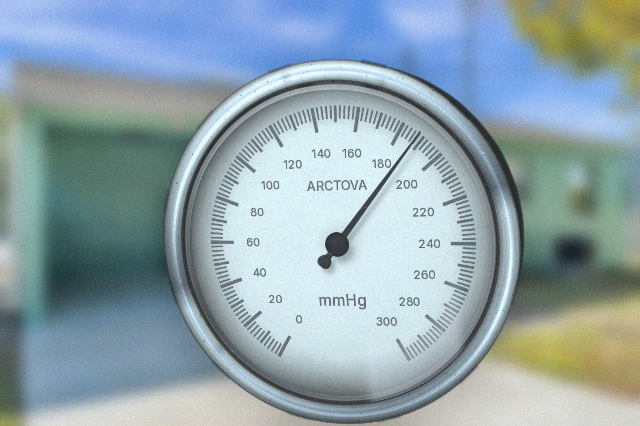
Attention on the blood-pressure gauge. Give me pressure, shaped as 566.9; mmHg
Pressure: 188; mmHg
